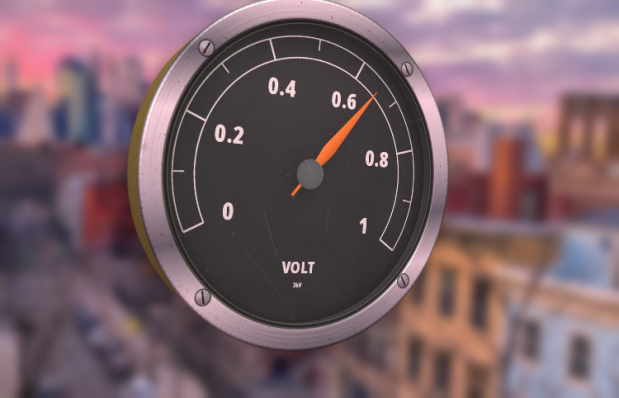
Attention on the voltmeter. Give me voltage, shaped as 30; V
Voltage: 0.65; V
